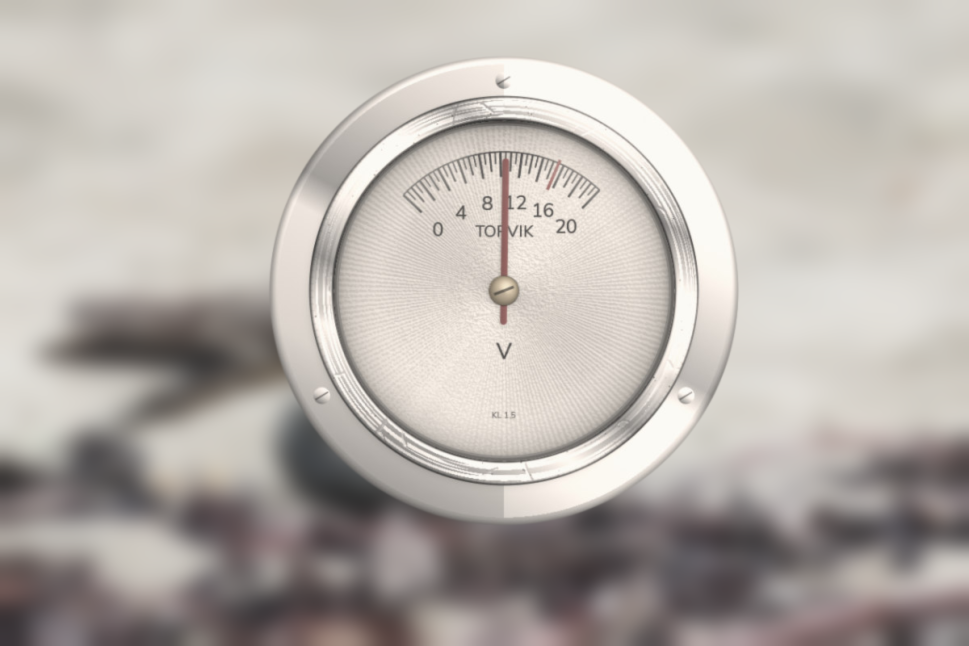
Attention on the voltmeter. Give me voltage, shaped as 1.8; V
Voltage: 10.5; V
